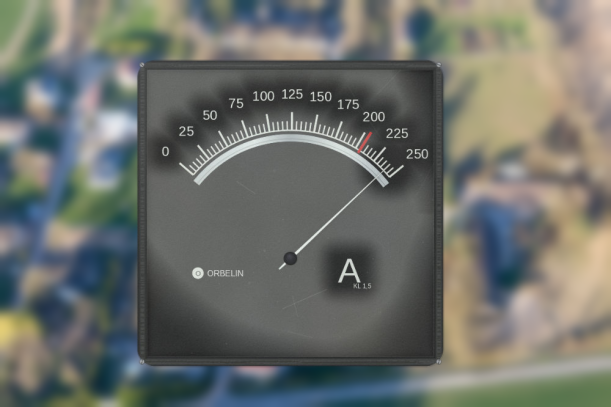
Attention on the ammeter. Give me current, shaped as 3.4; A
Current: 240; A
